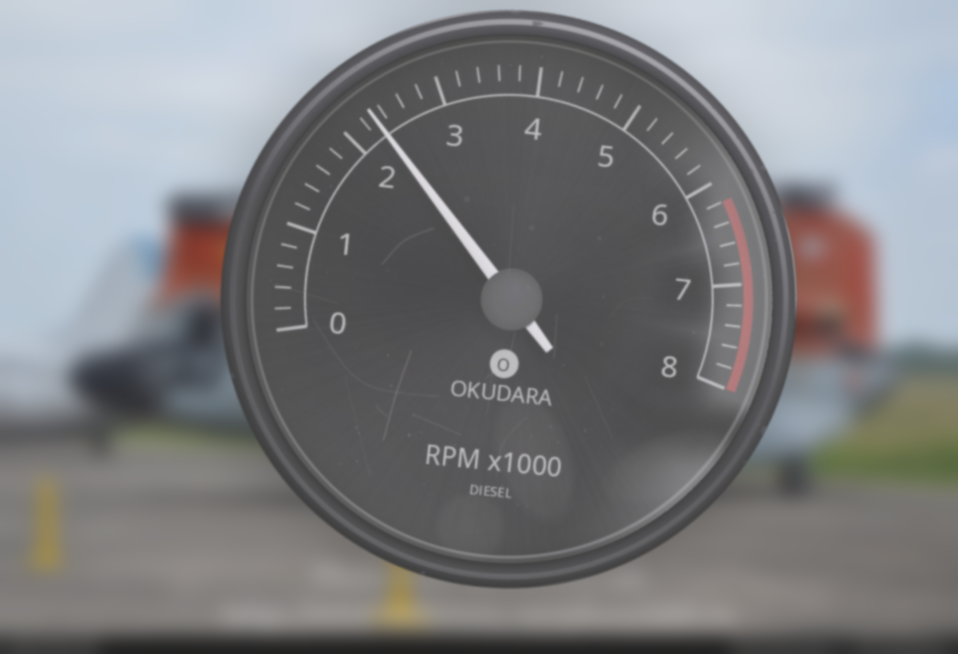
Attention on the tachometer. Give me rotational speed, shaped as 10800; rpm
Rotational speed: 2300; rpm
